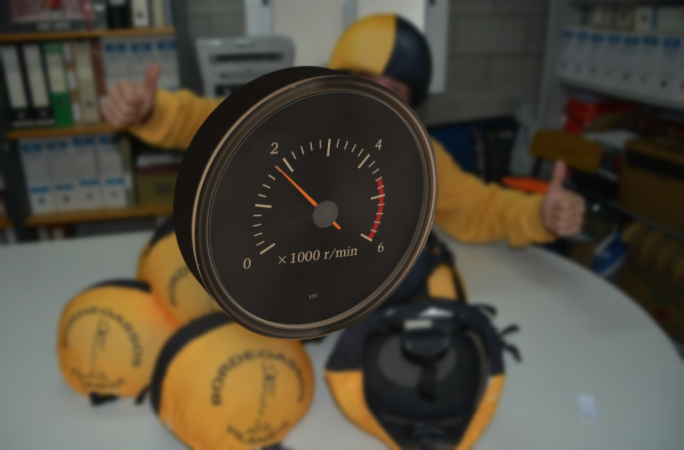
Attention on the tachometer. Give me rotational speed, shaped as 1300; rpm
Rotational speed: 1800; rpm
